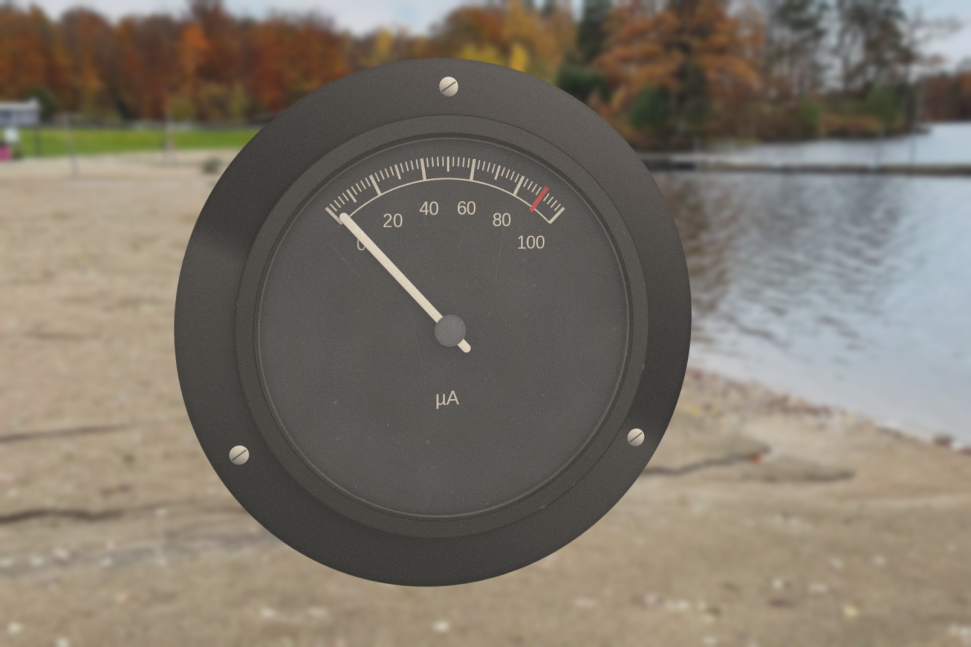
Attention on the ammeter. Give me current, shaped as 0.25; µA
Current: 2; µA
